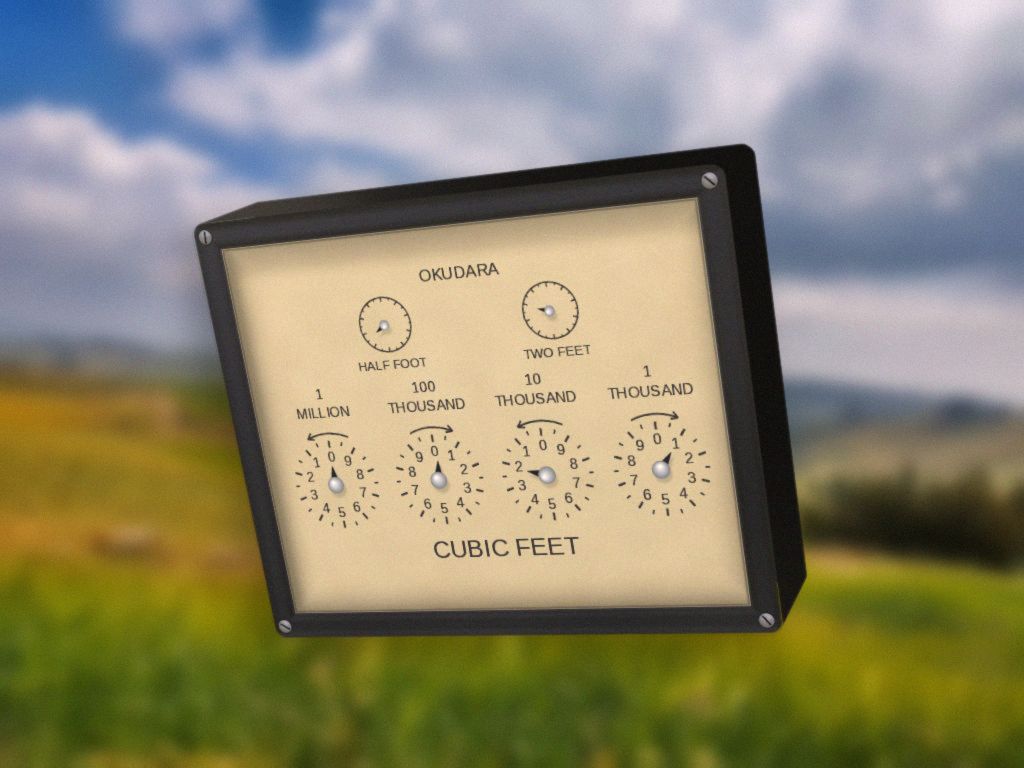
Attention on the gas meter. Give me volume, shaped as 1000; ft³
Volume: 2100; ft³
